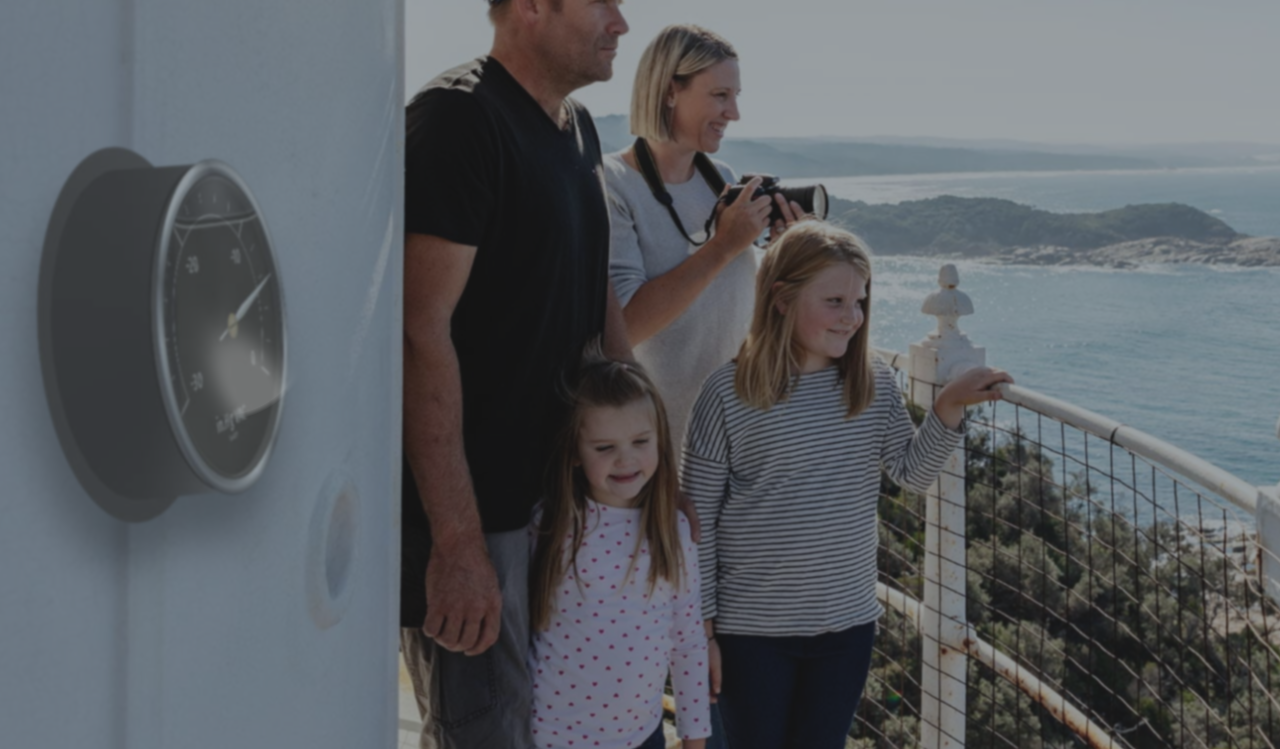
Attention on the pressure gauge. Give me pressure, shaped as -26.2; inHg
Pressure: -6; inHg
